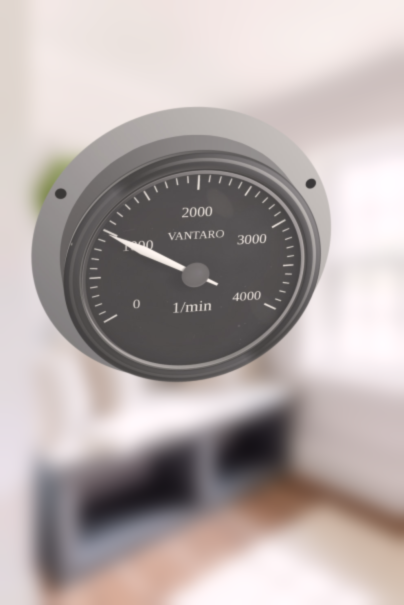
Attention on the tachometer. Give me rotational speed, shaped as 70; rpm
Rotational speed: 1000; rpm
